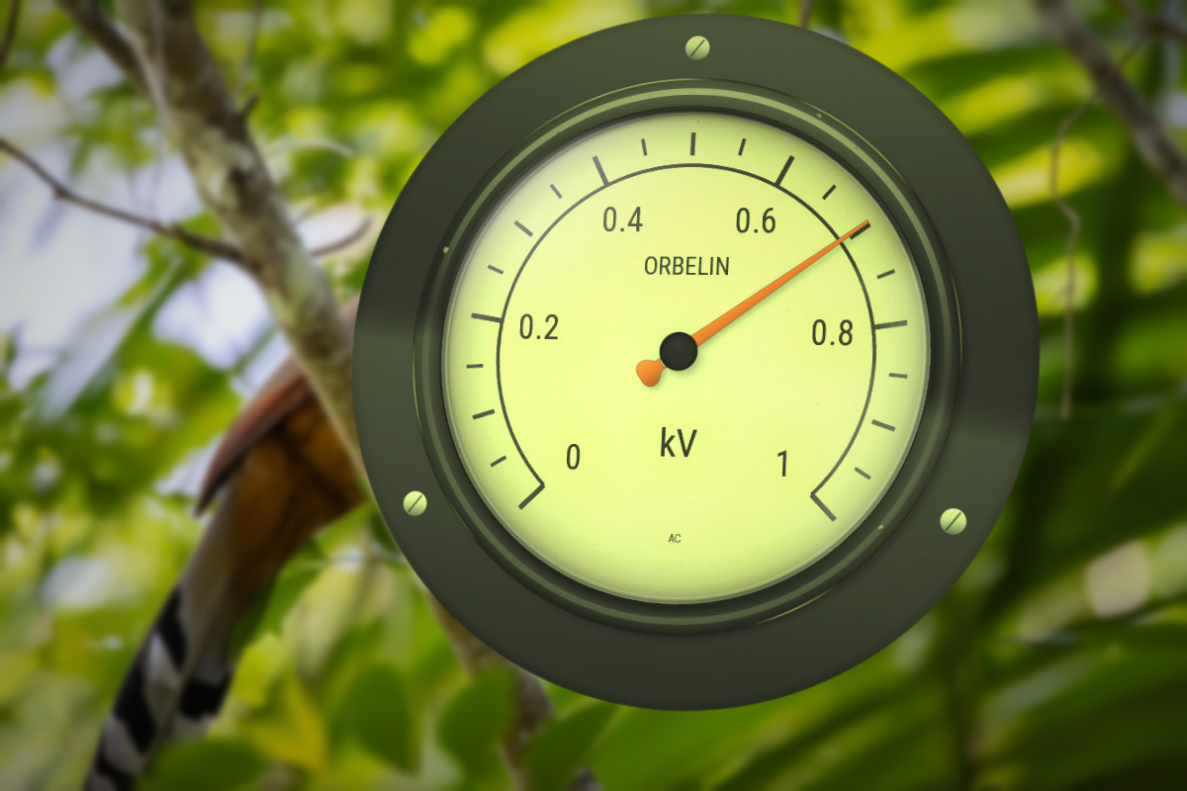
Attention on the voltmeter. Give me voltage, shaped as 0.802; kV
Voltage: 0.7; kV
